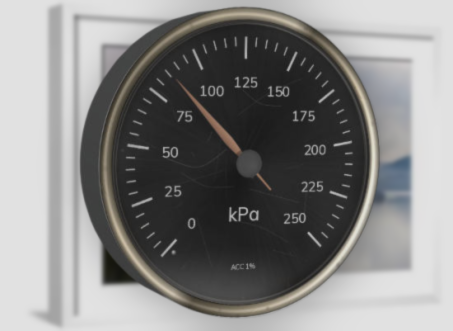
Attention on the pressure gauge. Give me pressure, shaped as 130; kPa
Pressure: 85; kPa
